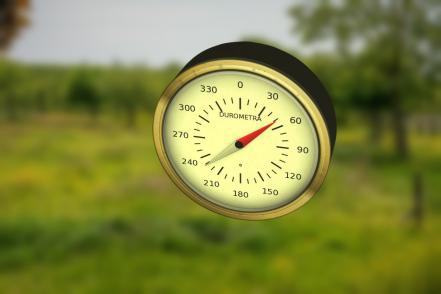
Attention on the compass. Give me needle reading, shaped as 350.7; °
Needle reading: 50; °
